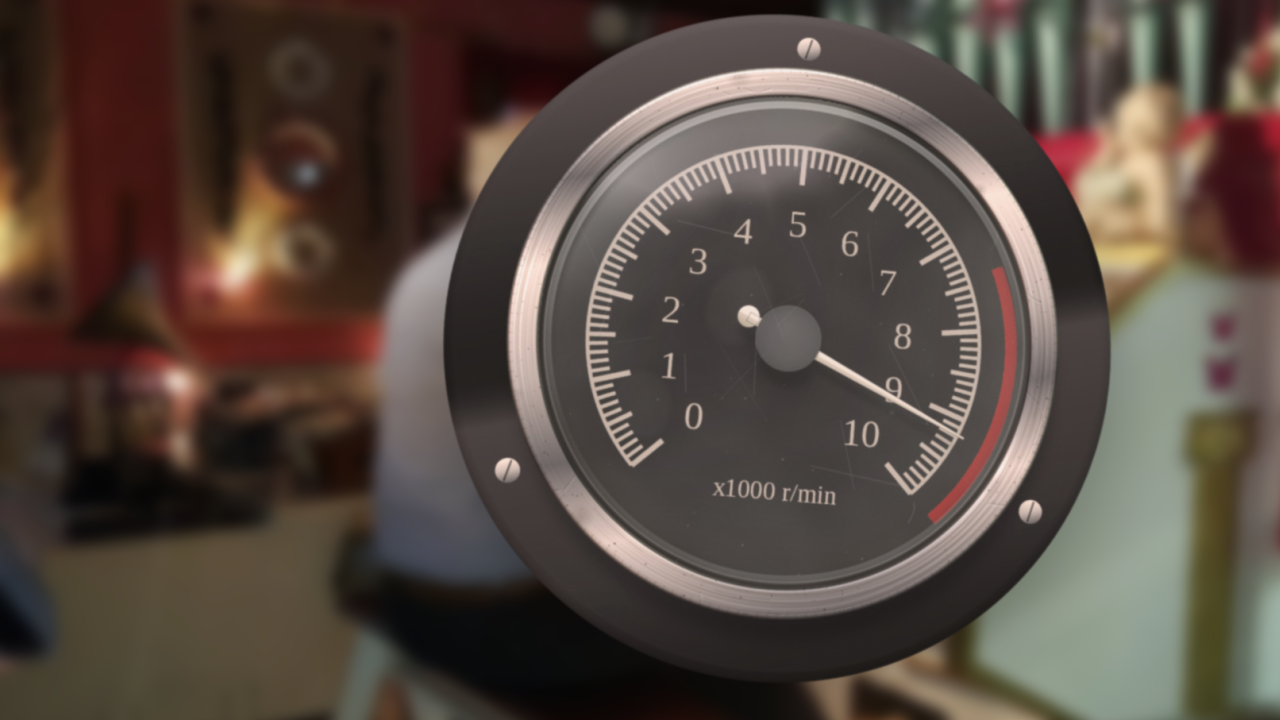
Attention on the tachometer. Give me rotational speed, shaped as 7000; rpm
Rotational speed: 9200; rpm
